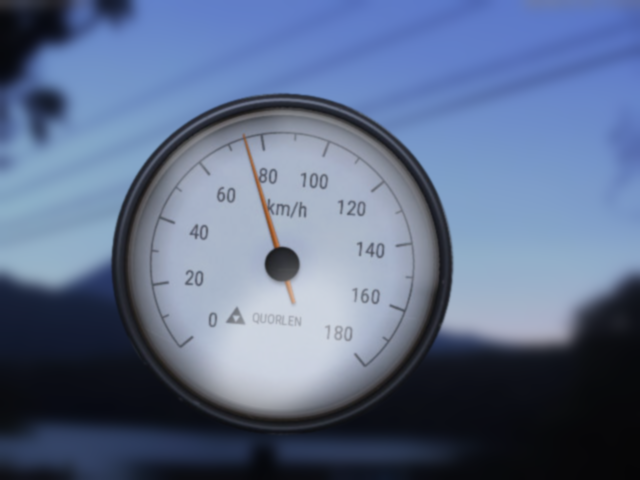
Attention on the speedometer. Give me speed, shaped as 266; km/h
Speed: 75; km/h
